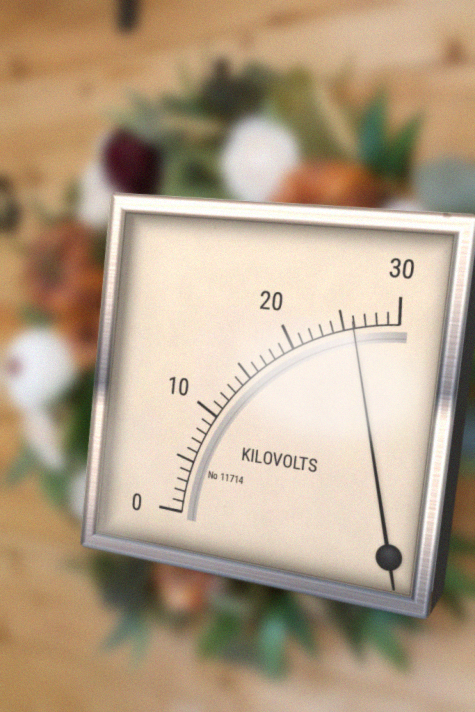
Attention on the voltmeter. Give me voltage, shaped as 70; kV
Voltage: 26; kV
